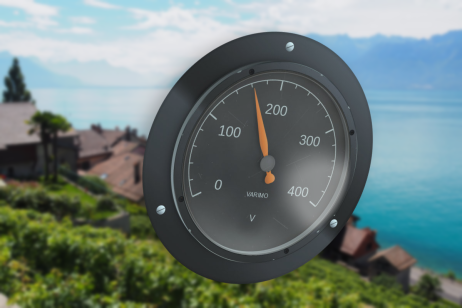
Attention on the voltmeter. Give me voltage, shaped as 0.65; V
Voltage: 160; V
